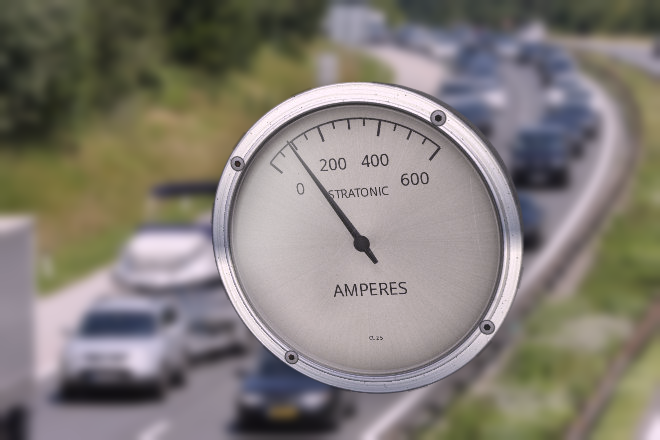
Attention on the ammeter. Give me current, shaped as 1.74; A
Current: 100; A
